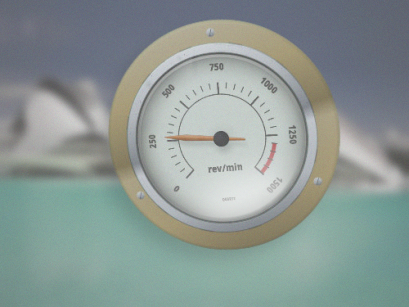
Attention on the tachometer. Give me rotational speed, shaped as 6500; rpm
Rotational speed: 275; rpm
